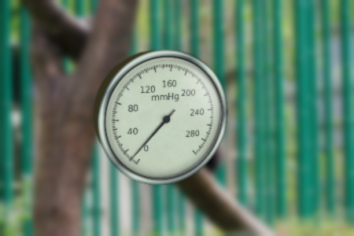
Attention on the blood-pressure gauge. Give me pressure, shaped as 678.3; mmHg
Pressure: 10; mmHg
